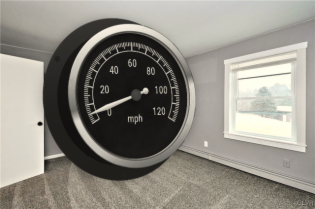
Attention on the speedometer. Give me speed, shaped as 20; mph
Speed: 5; mph
